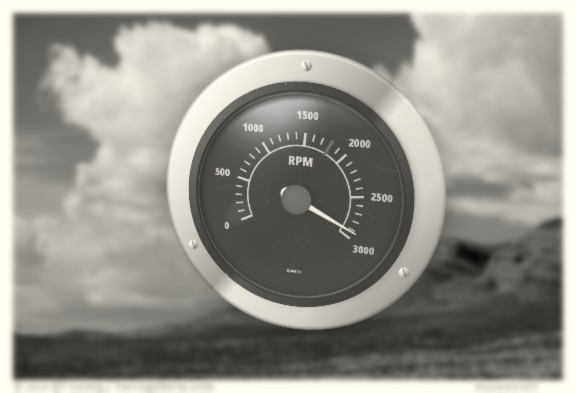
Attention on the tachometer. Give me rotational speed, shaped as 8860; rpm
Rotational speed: 2900; rpm
